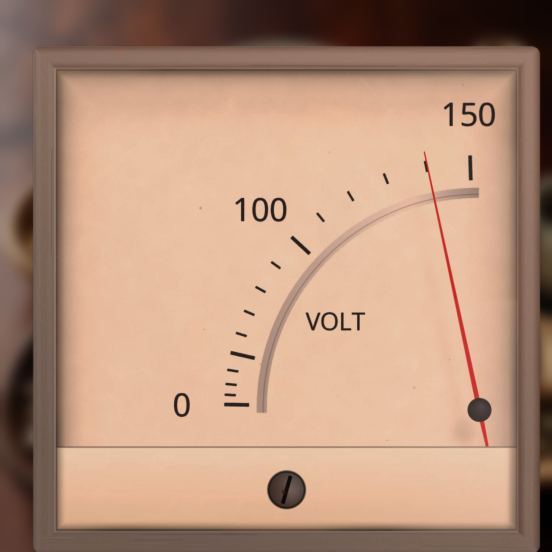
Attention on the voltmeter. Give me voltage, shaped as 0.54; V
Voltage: 140; V
